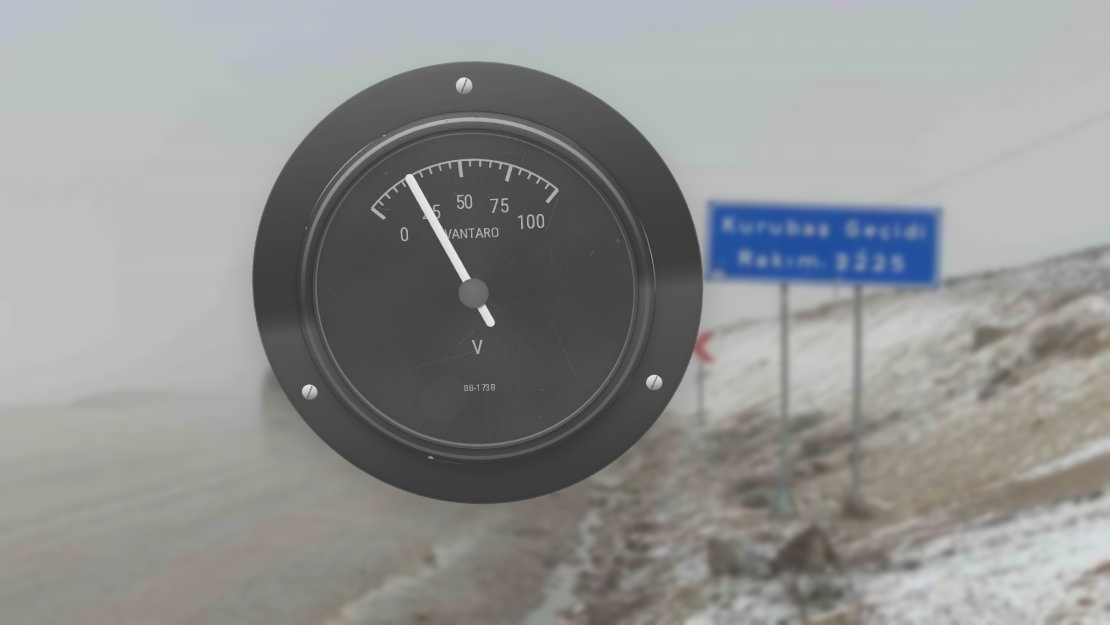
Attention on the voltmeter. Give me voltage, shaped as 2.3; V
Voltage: 25; V
